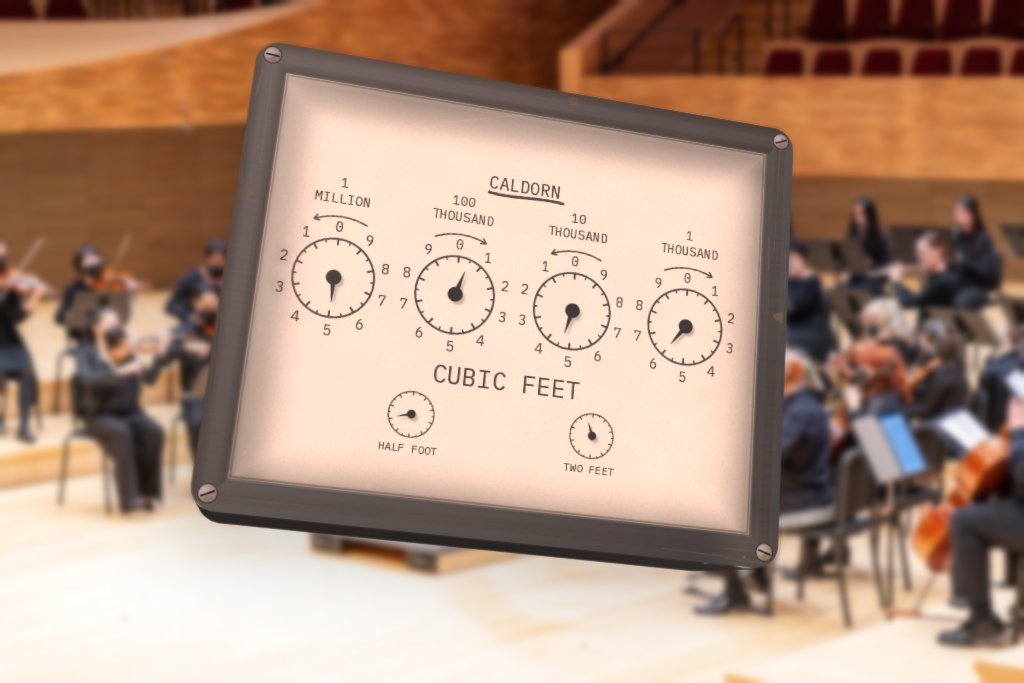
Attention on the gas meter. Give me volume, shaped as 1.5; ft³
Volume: 504600; ft³
